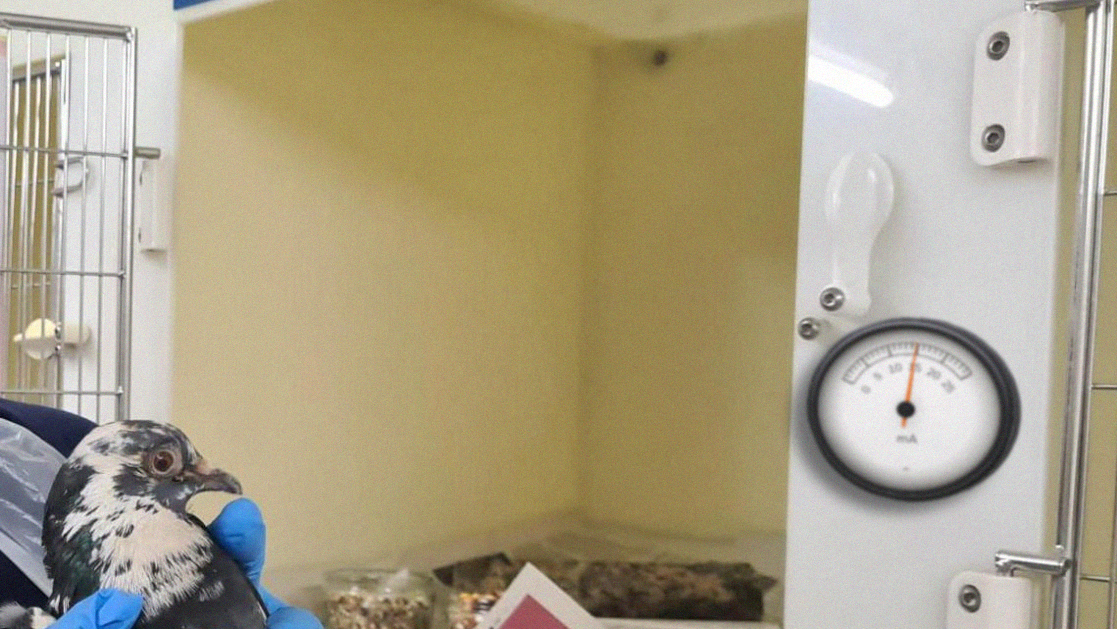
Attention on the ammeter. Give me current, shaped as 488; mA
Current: 15; mA
